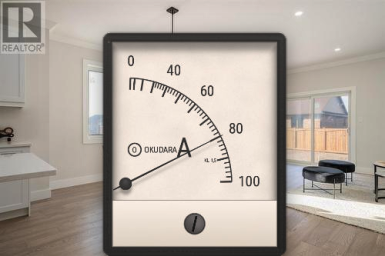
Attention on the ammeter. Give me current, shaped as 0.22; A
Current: 80; A
